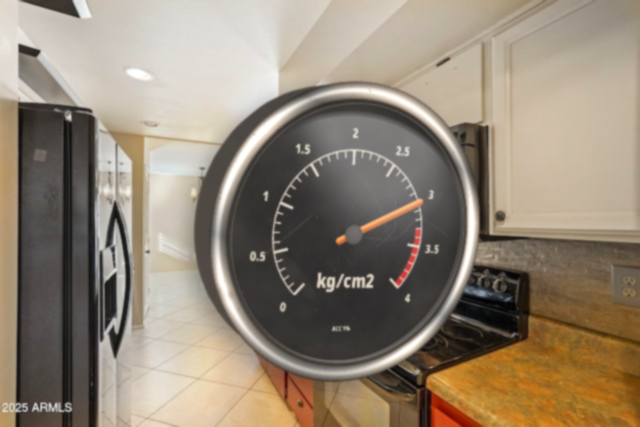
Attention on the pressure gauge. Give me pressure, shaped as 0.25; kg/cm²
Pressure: 3; kg/cm²
